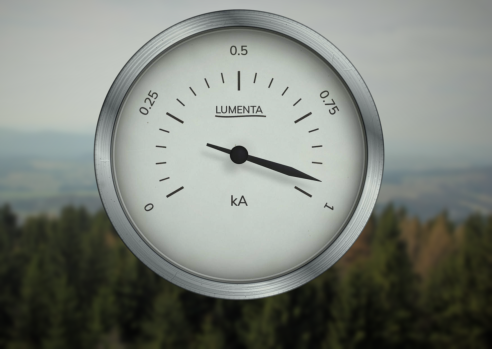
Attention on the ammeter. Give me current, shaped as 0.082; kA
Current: 0.95; kA
